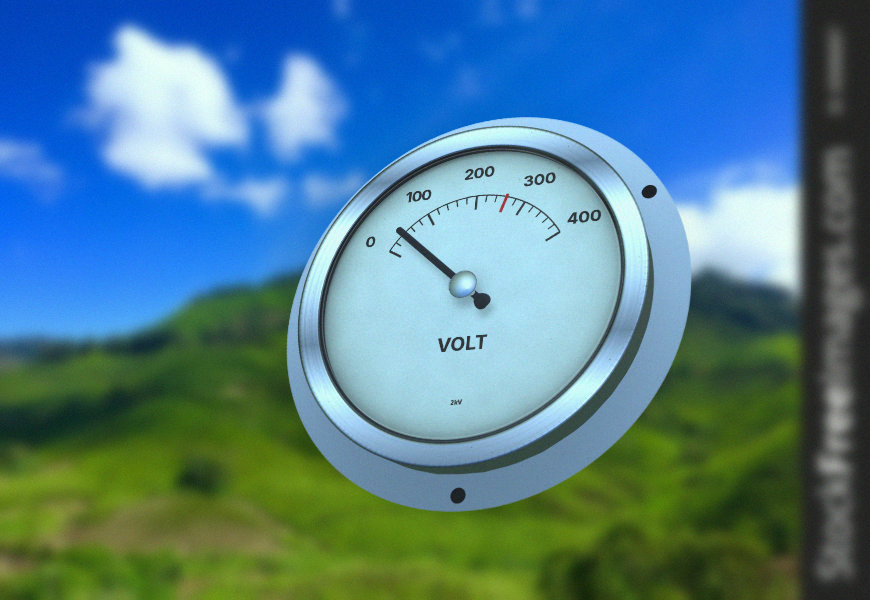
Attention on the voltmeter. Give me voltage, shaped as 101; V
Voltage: 40; V
